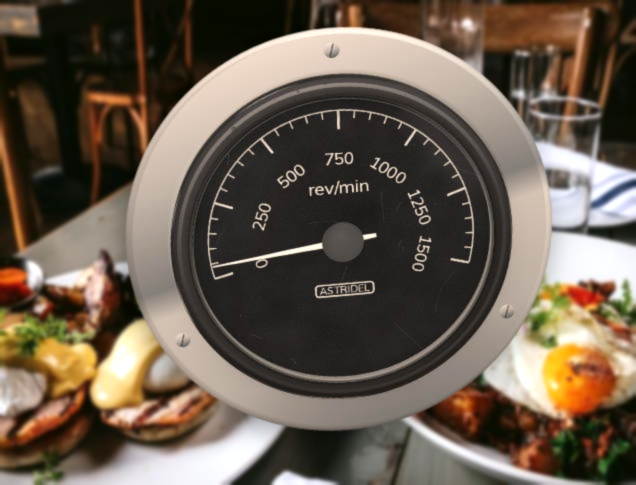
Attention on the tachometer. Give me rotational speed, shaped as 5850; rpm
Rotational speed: 50; rpm
